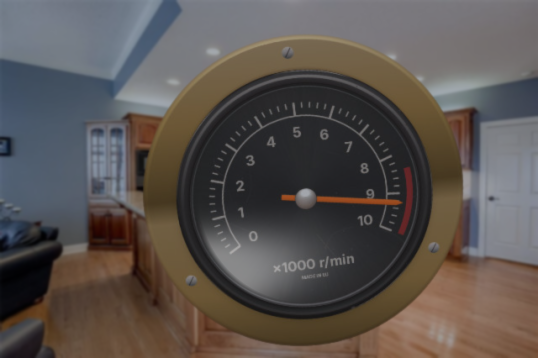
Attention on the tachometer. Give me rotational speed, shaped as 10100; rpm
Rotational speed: 9200; rpm
